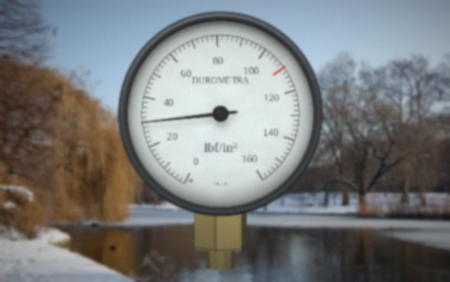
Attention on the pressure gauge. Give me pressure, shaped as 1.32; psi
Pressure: 30; psi
